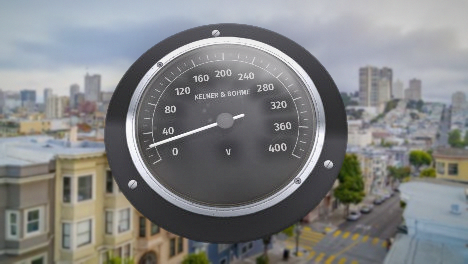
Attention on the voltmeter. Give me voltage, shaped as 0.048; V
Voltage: 20; V
